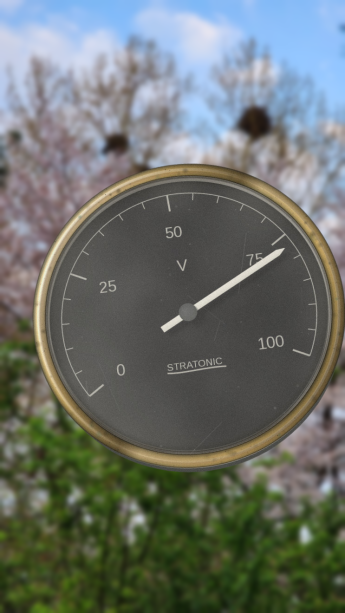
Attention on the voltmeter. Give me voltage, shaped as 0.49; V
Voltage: 77.5; V
